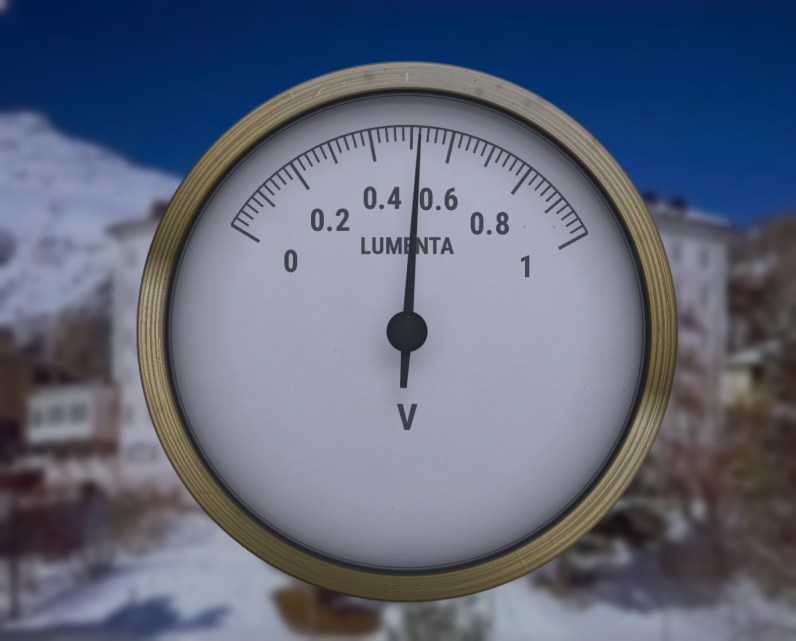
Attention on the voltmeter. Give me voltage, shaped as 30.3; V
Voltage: 0.52; V
